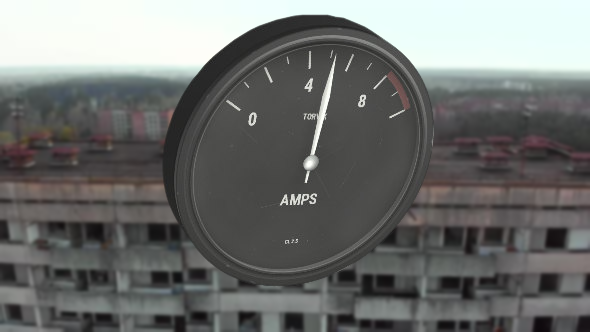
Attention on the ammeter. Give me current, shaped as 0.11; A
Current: 5; A
